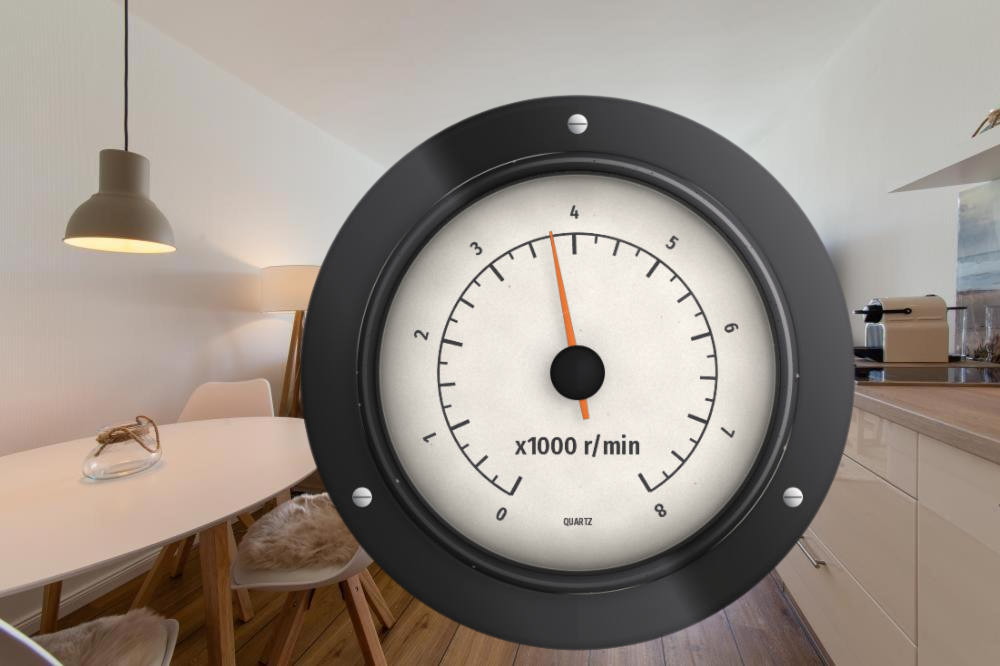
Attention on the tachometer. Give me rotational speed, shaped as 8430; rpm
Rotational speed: 3750; rpm
